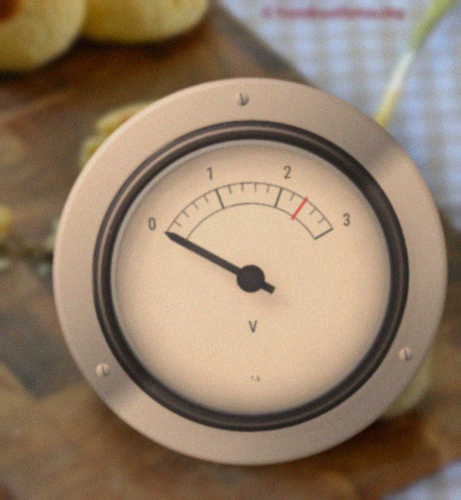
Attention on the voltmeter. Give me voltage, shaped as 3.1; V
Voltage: 0; V
